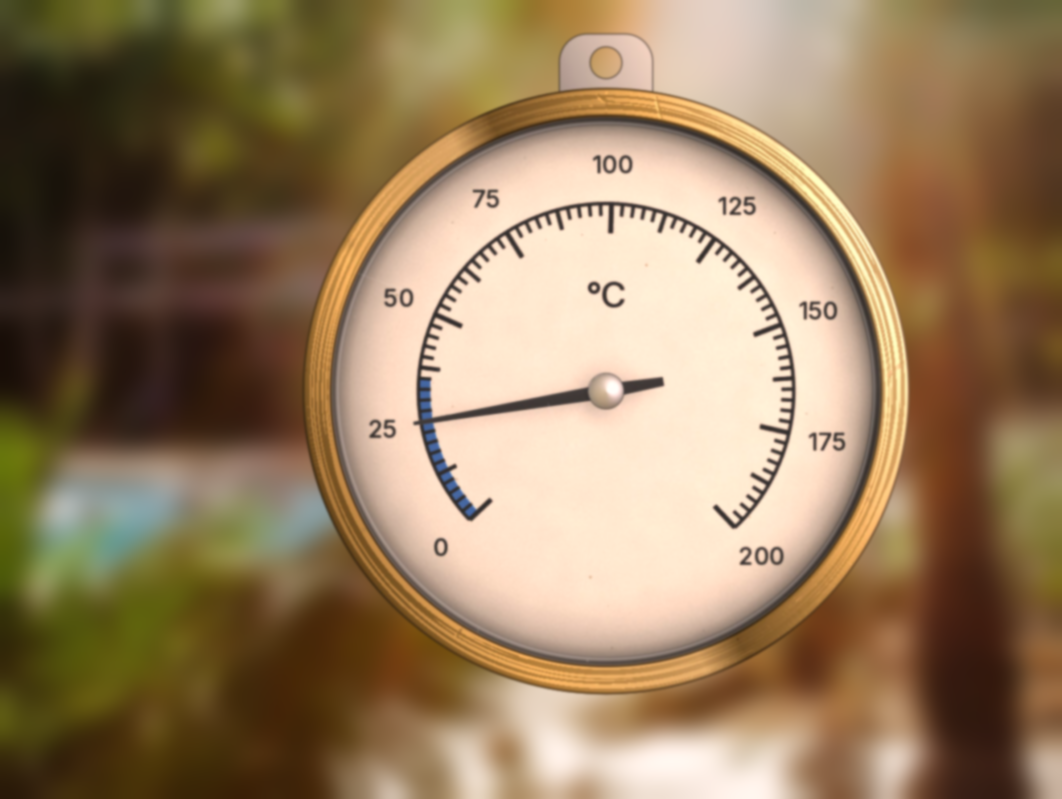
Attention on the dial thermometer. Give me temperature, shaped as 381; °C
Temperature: 25; °C
